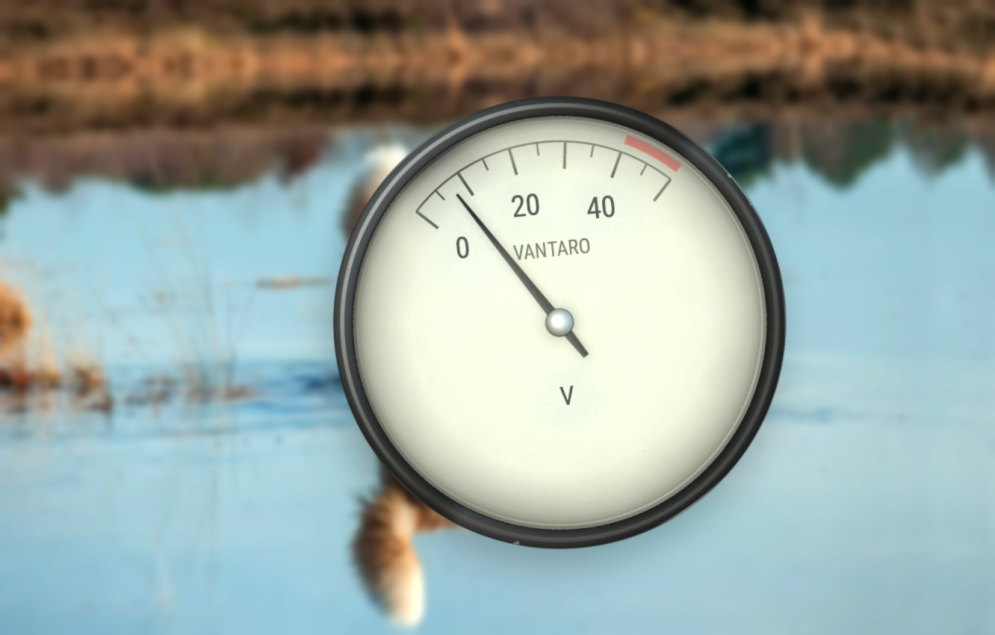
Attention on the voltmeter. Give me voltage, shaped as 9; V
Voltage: 7.5; V
